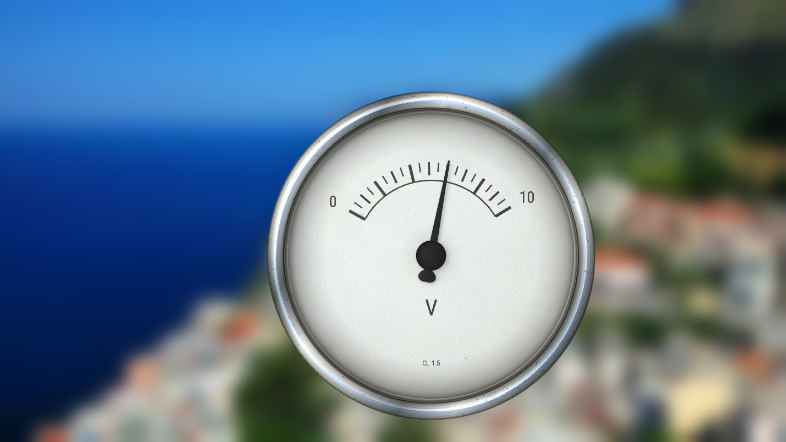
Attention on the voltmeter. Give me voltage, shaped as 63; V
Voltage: 6; V
